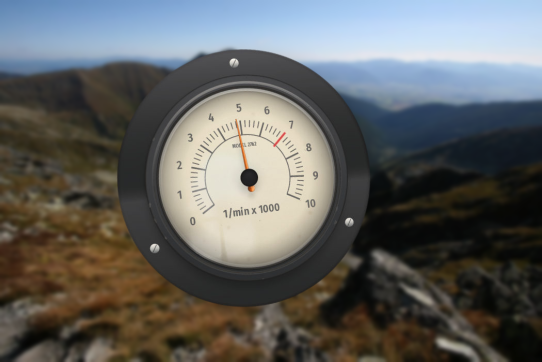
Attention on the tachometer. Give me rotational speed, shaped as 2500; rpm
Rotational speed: 4800; rpm
